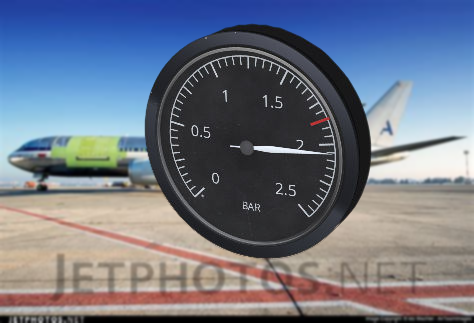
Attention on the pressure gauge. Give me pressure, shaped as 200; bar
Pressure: 2.05; bar
